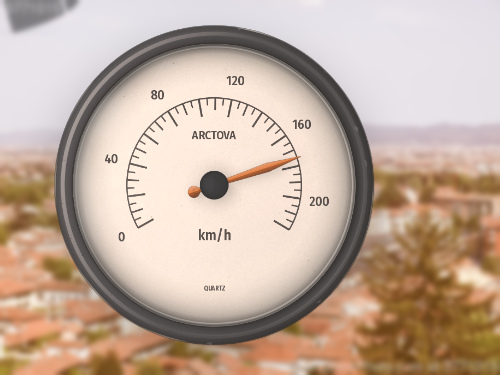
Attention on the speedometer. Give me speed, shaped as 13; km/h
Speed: 175; km/h
